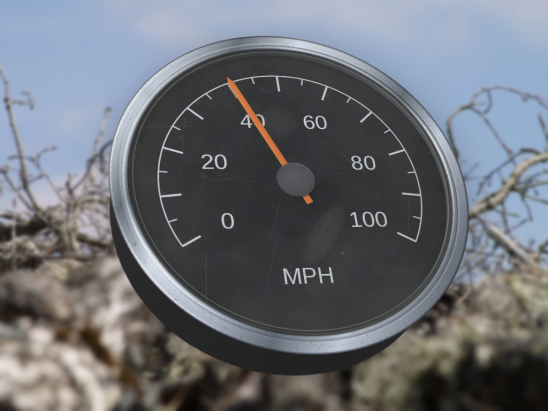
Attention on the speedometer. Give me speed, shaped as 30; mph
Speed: 40; mph
